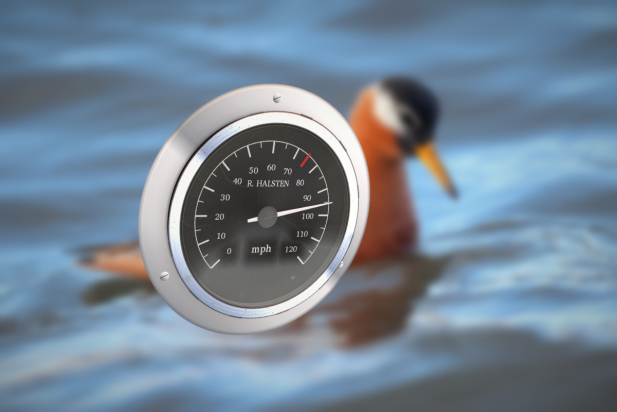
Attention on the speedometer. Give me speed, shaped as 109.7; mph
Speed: 95; mph
